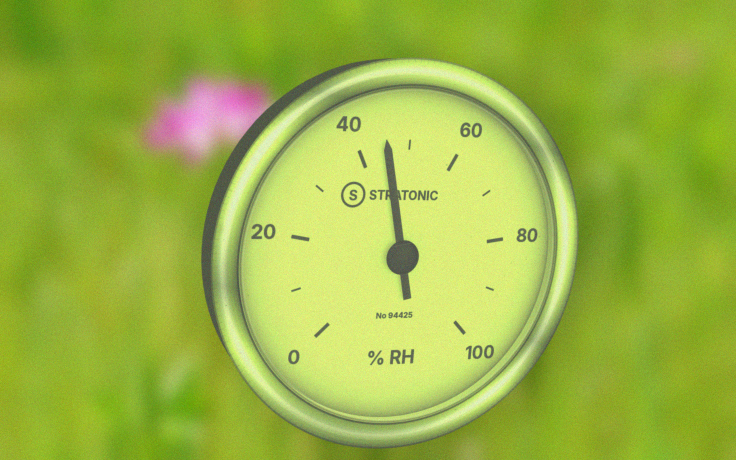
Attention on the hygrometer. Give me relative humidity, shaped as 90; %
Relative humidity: 45; %
